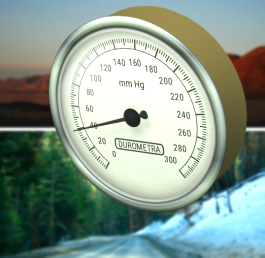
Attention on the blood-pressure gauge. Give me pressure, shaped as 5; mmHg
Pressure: 40; mmHg
